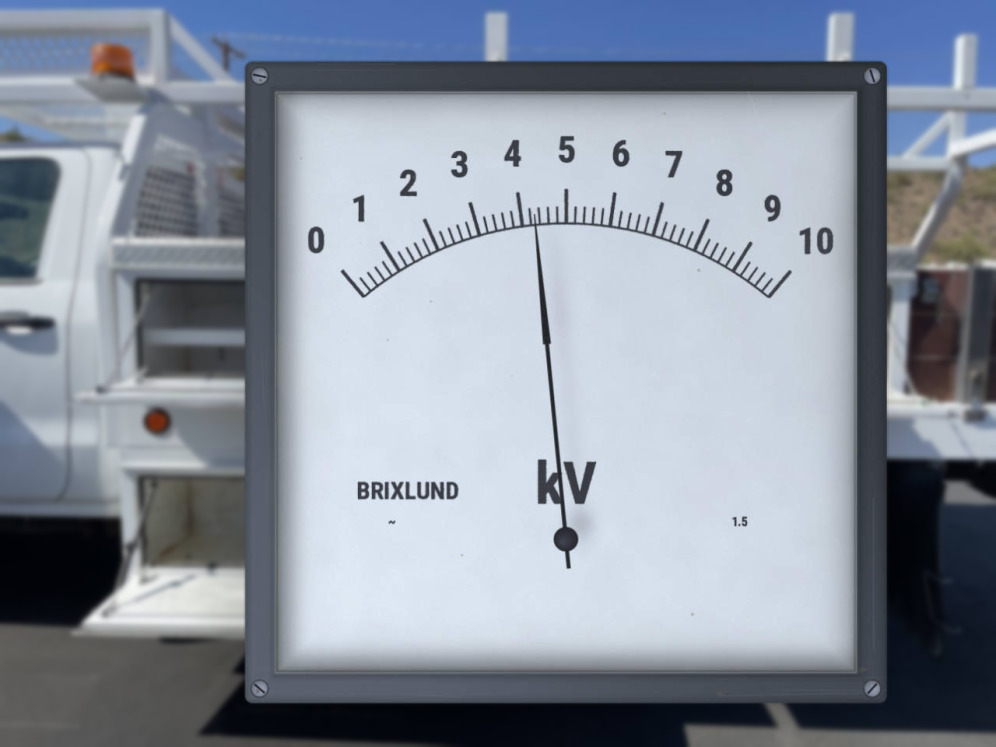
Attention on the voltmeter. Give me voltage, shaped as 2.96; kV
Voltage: 4.3; kV
